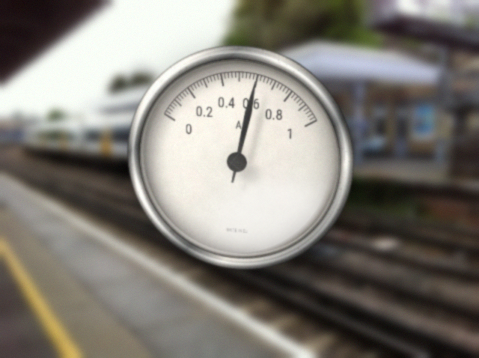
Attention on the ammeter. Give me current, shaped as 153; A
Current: 0.6; A
